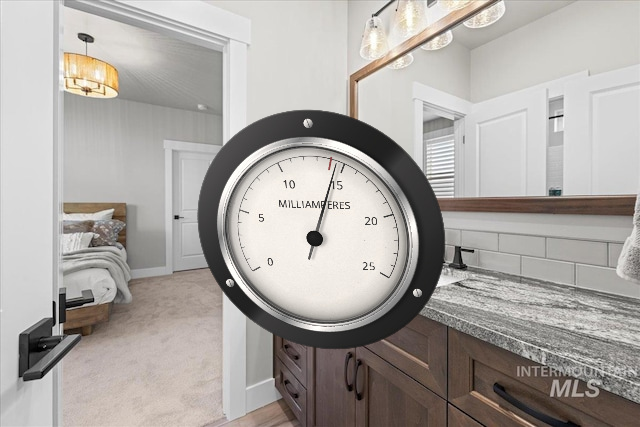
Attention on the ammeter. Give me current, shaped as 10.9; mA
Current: 14.5; mA
